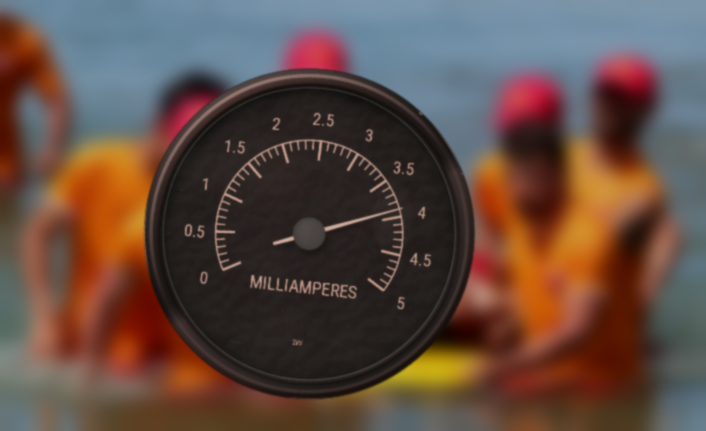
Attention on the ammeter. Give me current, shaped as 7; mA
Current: 3.9; mA
